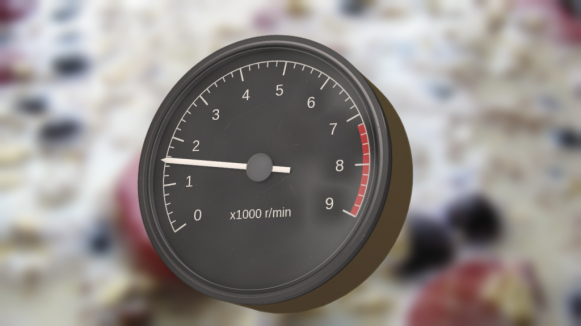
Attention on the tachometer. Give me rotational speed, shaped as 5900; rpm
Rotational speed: 1500; rpm
